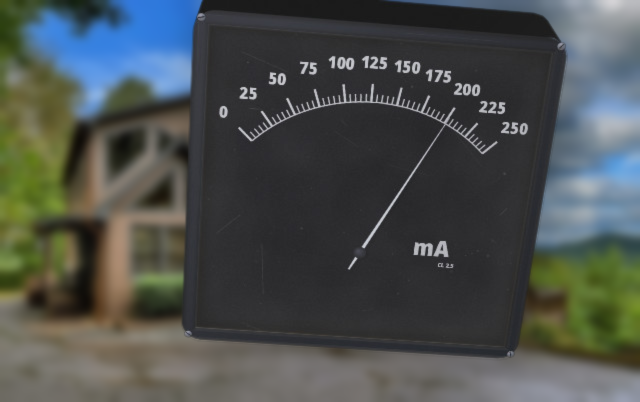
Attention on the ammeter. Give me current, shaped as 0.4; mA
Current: 200; mA
